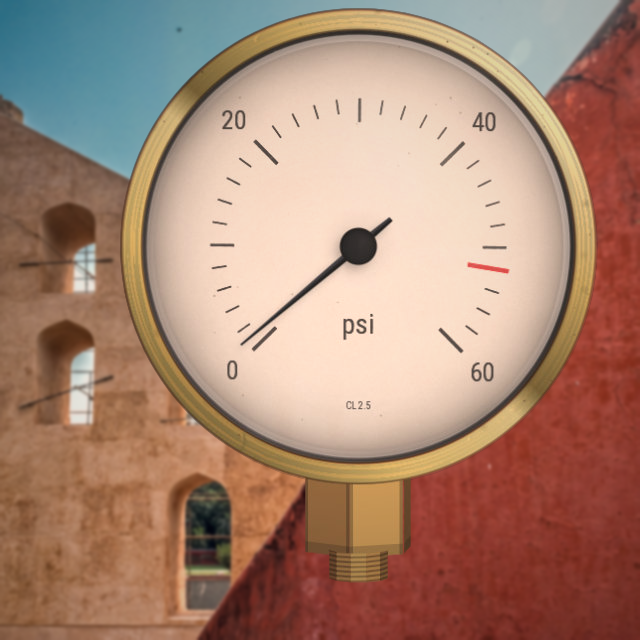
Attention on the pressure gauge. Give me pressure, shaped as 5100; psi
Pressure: 1; psi
